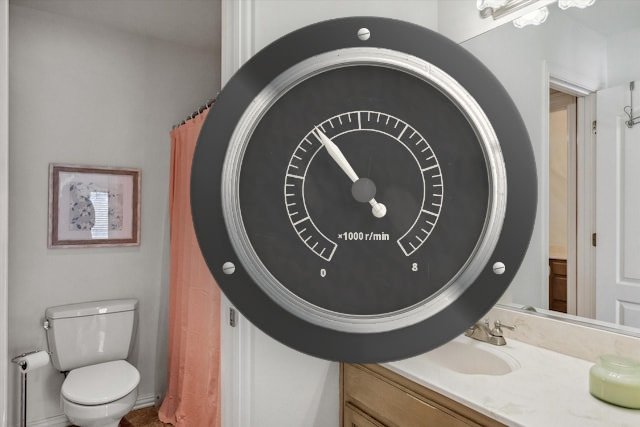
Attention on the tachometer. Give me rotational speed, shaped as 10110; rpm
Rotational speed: 3100; rpm
